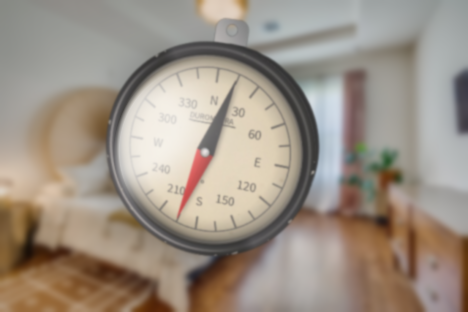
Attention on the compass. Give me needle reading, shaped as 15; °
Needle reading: 195; °
